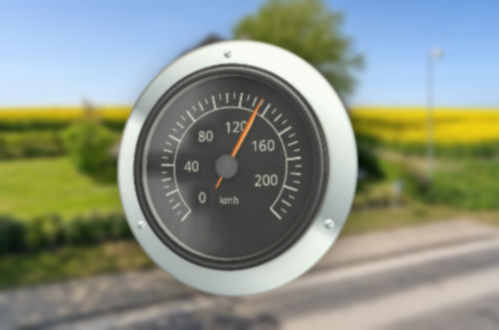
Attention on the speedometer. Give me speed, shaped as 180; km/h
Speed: 135; km/h
